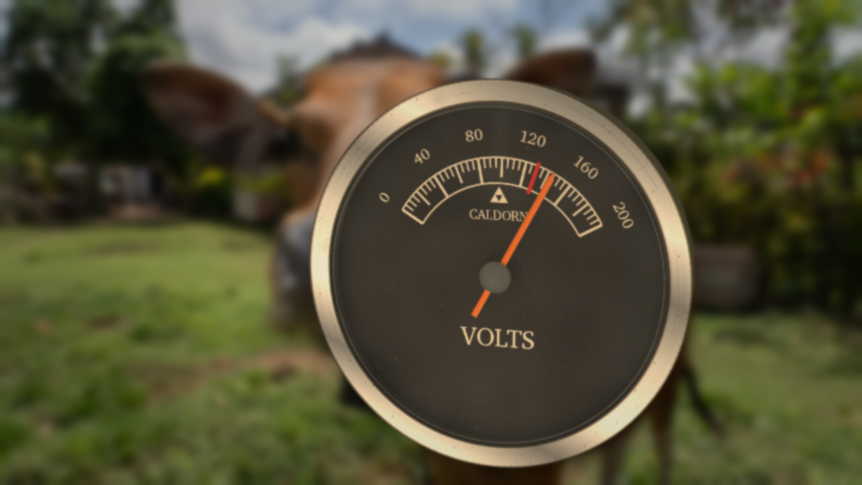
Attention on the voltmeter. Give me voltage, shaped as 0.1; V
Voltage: 145; V
